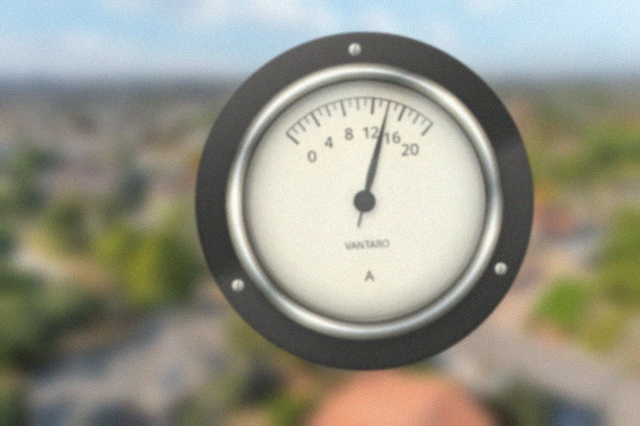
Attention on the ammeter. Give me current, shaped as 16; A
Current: 14; A
